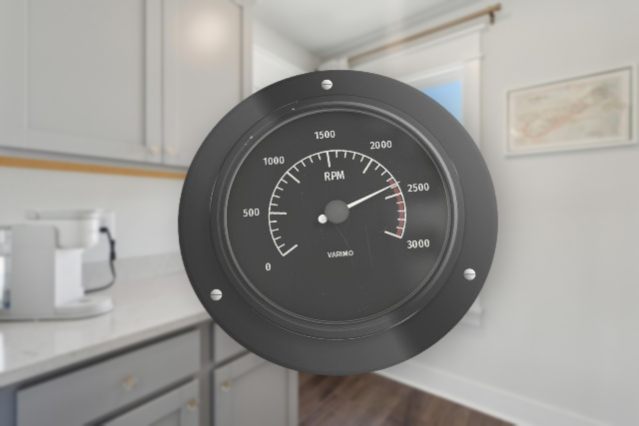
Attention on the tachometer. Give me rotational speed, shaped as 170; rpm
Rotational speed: 2400; rpm
